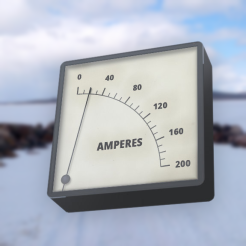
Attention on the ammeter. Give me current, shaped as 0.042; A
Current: 20; A
